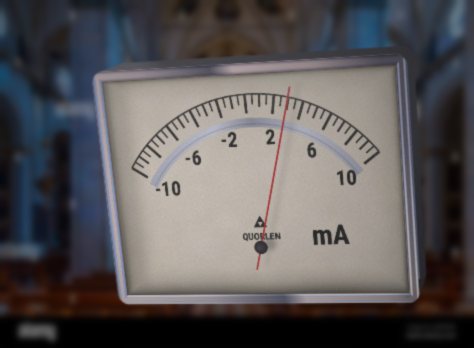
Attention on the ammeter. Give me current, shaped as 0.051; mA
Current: 3; mA
